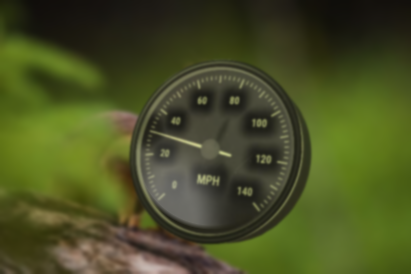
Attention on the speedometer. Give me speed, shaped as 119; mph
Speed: 30; mph
